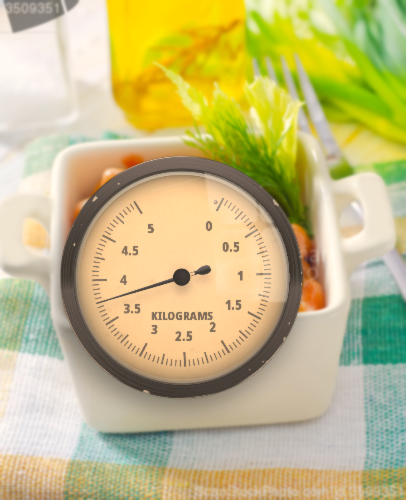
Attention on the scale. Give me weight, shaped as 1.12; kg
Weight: 3.75; kg
